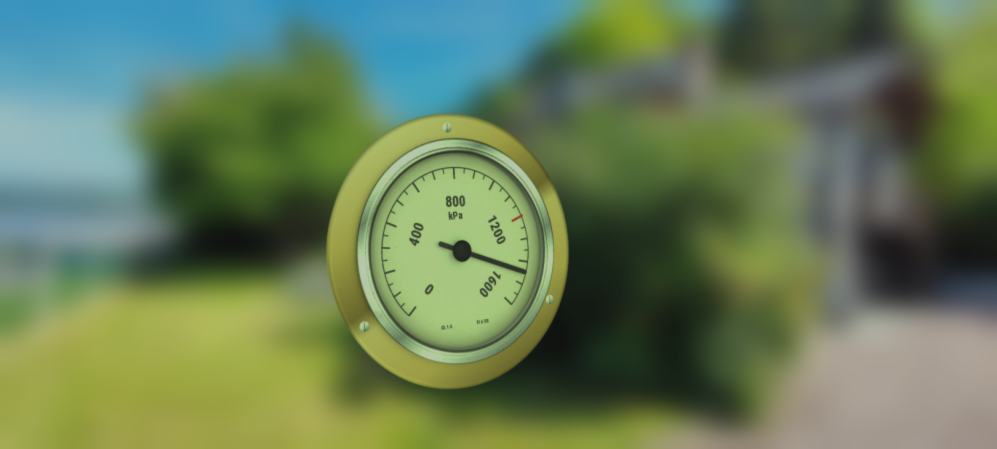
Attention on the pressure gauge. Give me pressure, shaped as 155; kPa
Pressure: 1450; kPa
